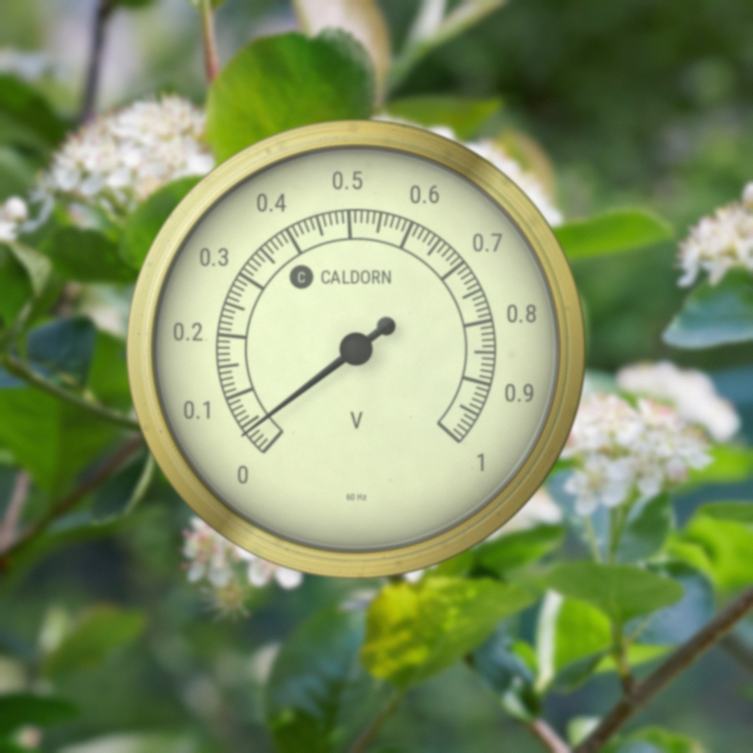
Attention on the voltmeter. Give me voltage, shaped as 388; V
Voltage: 0.04; V
